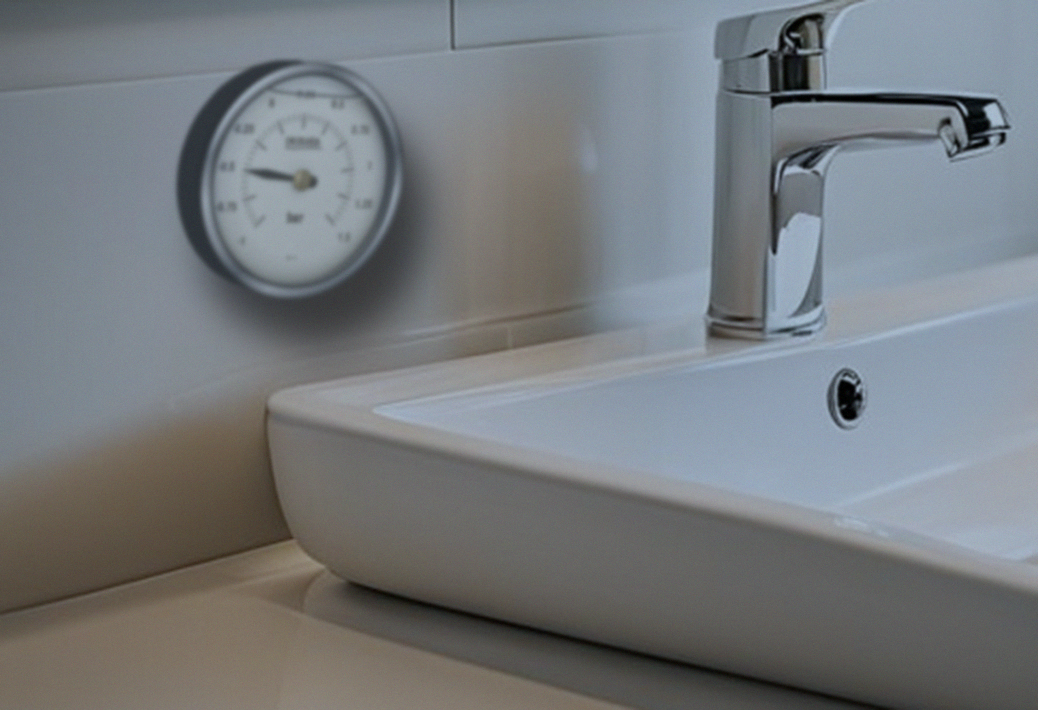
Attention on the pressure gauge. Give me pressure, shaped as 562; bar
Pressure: -0.5; bar
